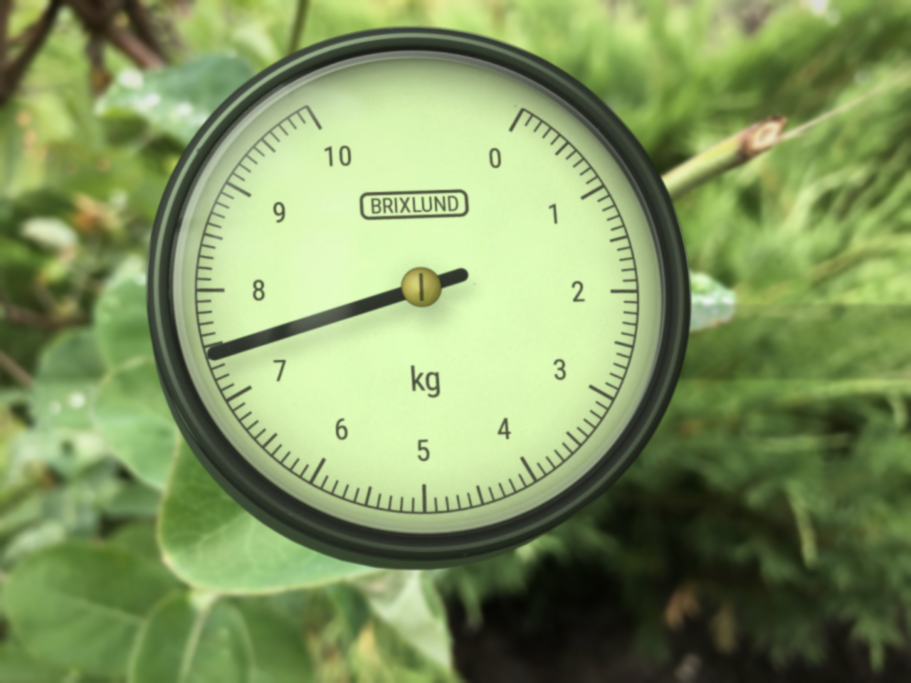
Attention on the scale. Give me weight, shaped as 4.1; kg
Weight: 7.4; kg
